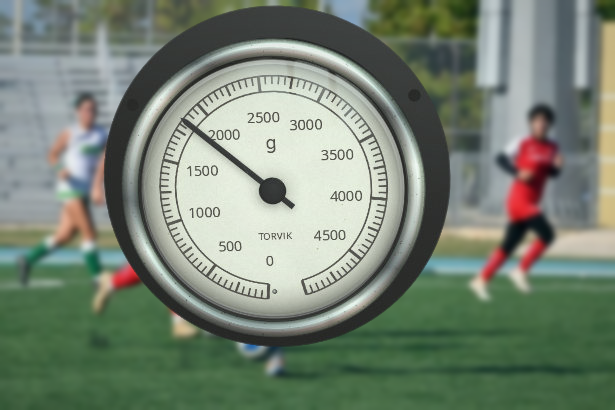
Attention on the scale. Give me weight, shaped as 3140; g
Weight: 1850; g
